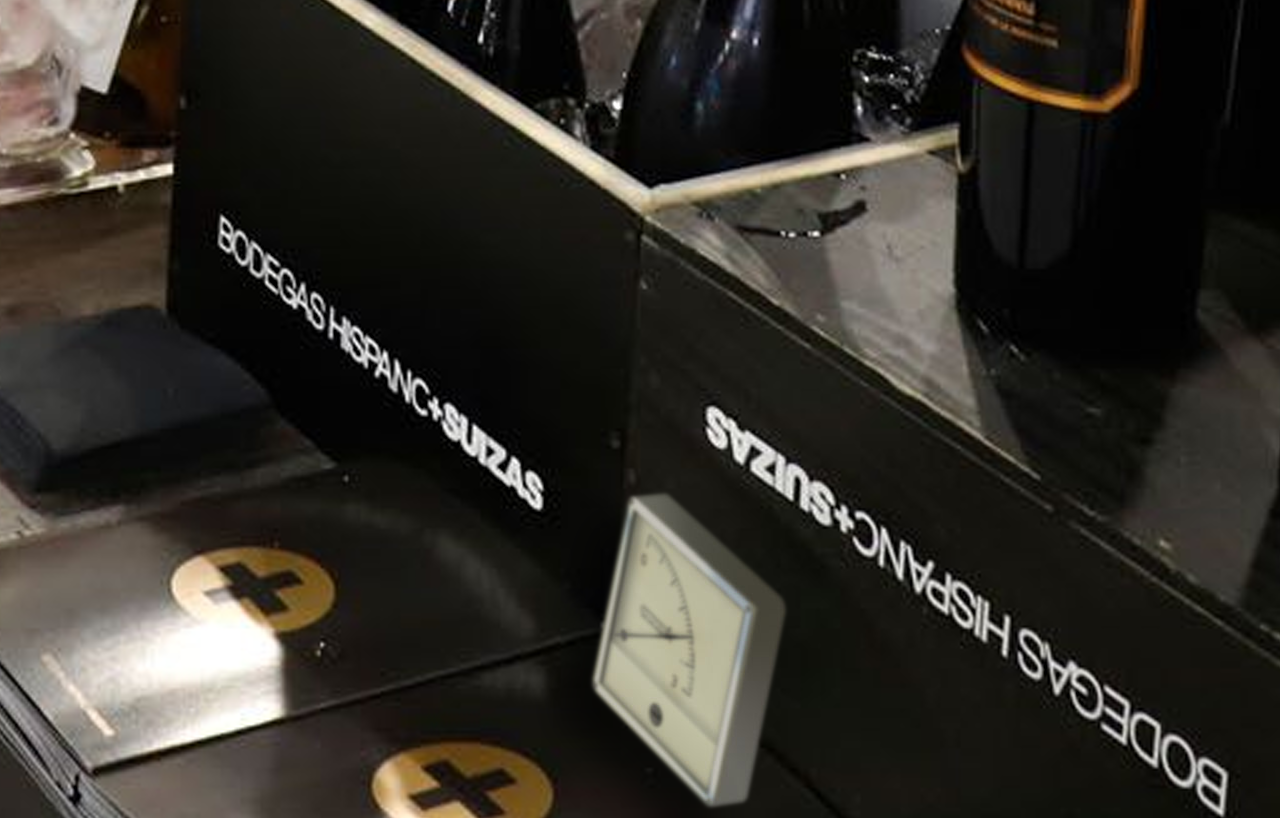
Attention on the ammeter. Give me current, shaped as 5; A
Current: 2; A
